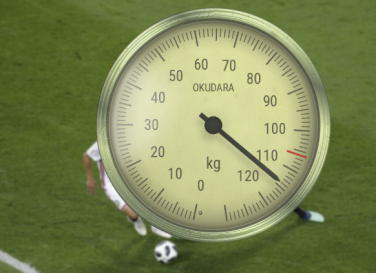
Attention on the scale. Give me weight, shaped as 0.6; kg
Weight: 114; kg
